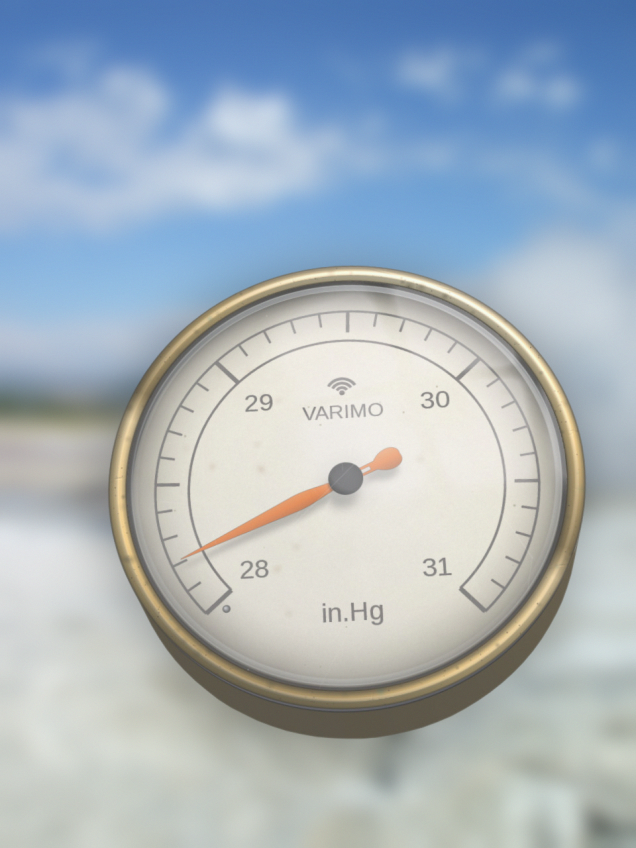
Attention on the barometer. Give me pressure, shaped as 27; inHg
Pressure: 28.2; inHg
